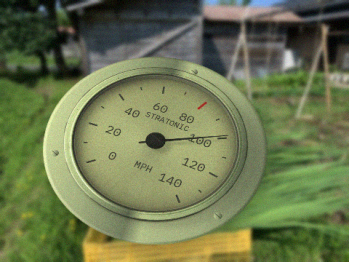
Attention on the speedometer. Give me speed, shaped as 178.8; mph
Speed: 100; mph
